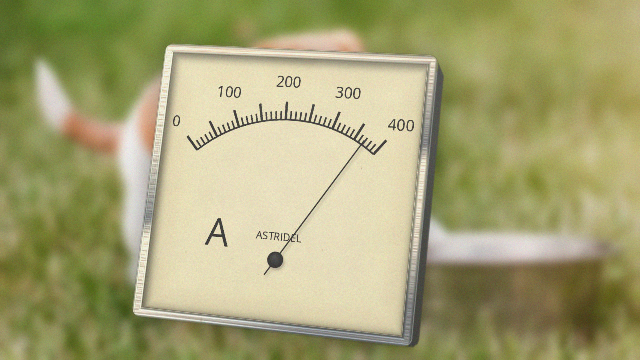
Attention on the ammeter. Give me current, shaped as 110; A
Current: 370; A
